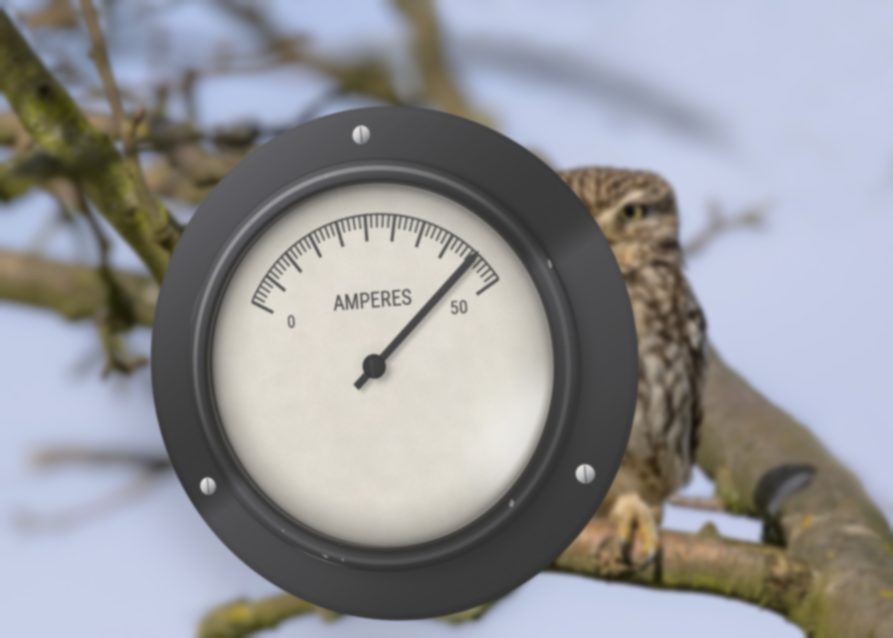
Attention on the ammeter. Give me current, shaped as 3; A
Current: 45; A
